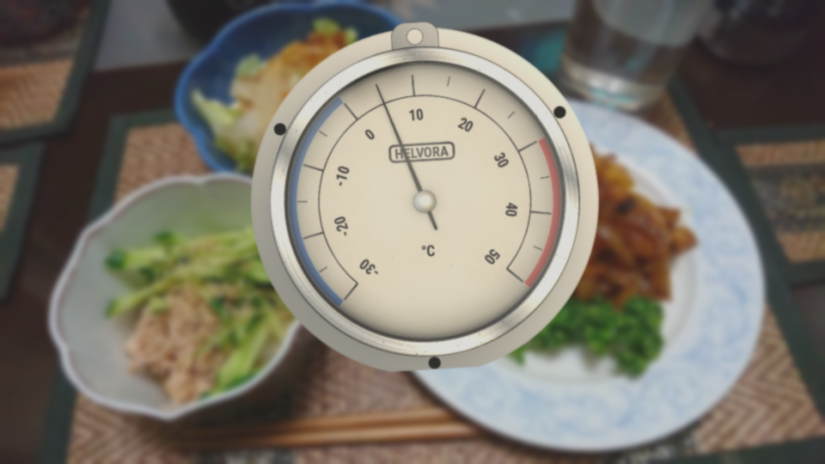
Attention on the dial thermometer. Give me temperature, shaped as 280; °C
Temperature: 5; °C
